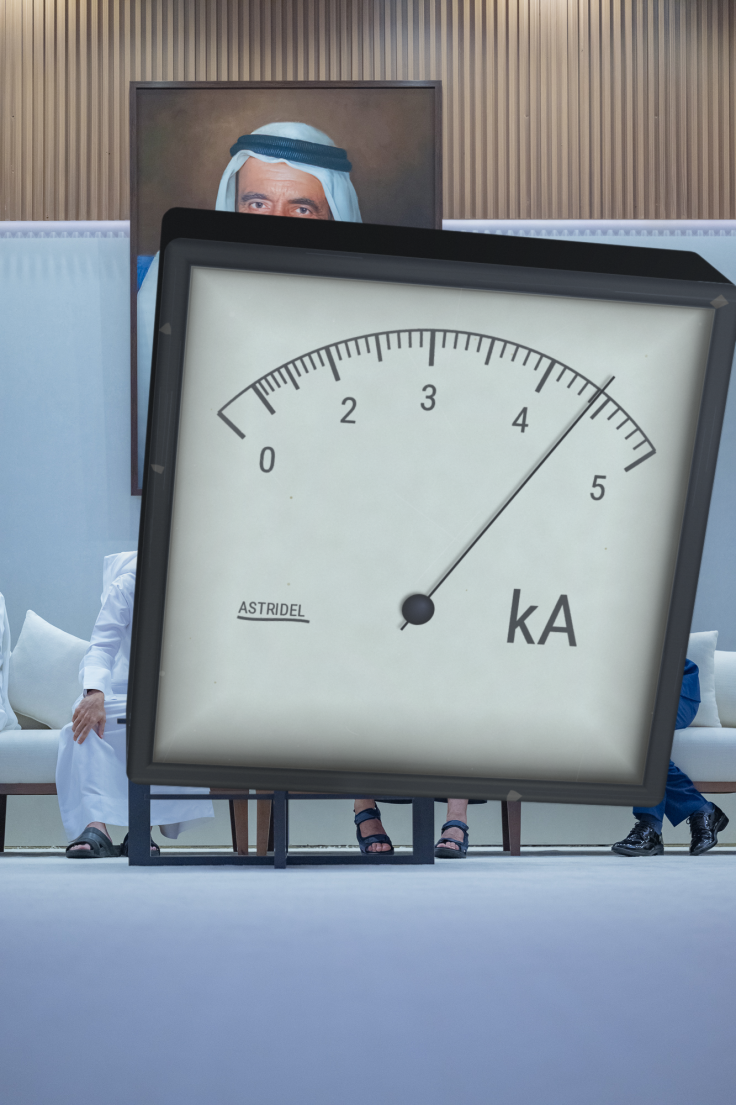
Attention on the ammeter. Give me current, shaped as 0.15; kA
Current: 4.4; kA
